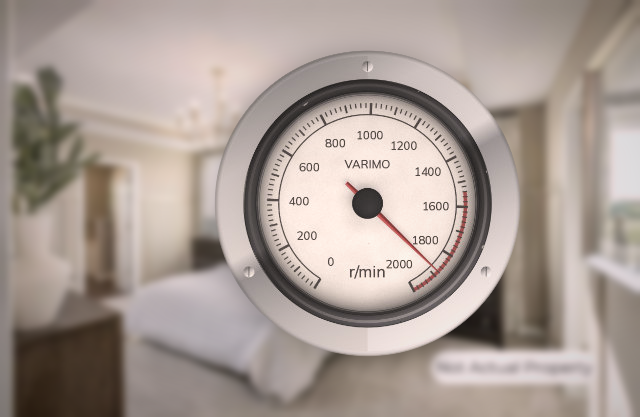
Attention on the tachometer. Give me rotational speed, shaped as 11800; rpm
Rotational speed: 1880; rpm
